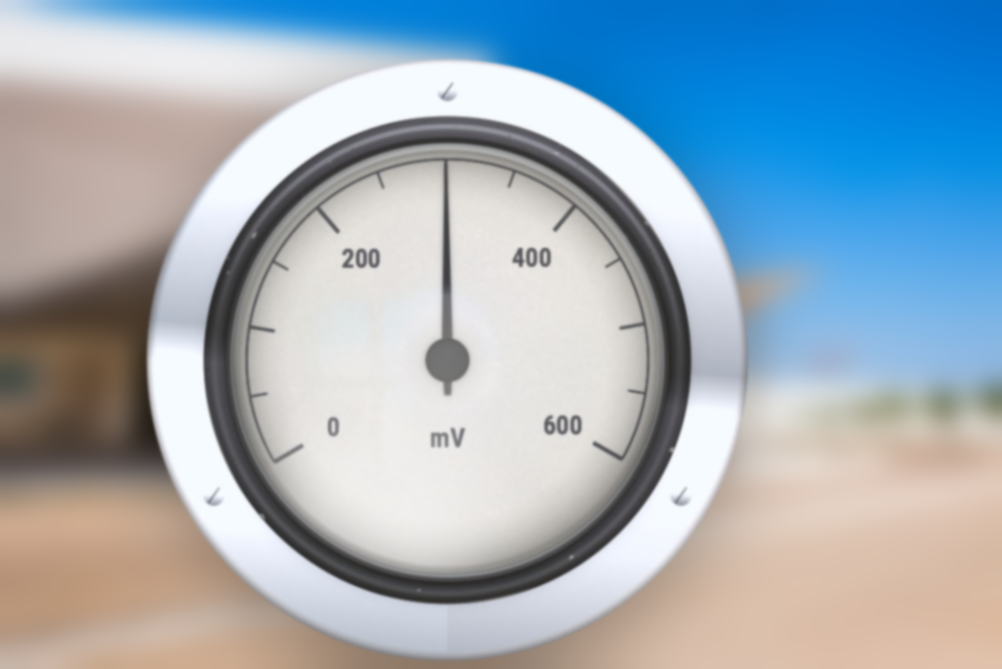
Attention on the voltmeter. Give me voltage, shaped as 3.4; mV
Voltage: 300; mV
